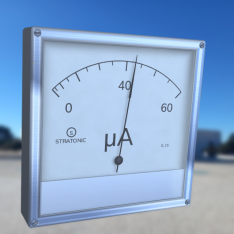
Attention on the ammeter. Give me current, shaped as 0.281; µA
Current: 42.5; µA
